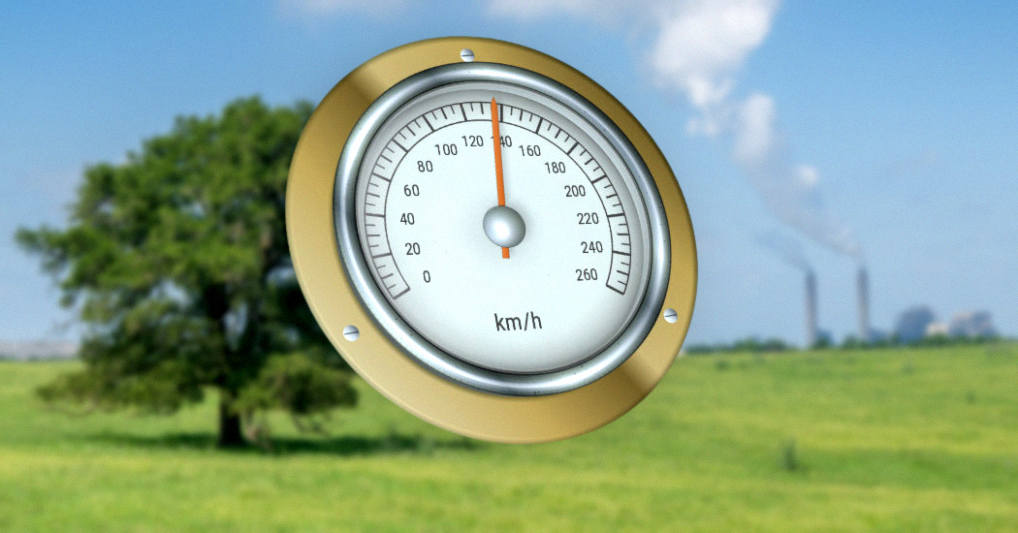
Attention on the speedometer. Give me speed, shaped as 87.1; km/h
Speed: 135; km/h
